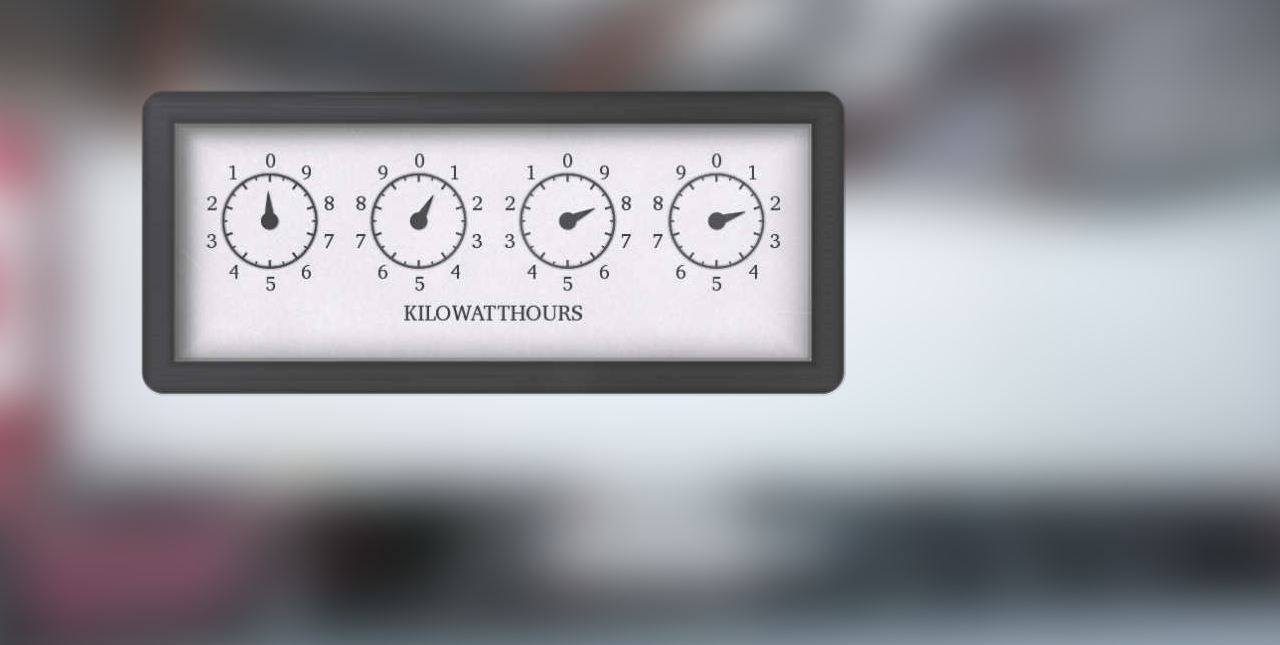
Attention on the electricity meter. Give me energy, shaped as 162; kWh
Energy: 82; kWh
